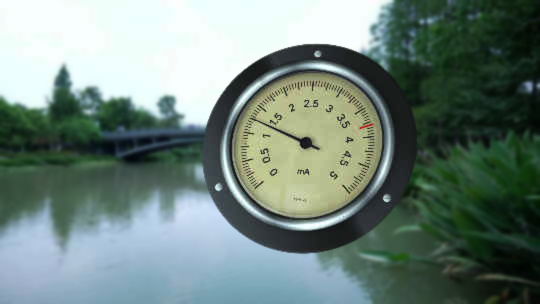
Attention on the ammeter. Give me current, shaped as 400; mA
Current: 1.25; mA
